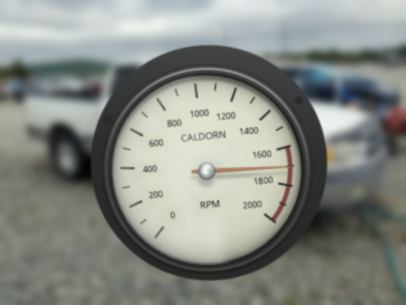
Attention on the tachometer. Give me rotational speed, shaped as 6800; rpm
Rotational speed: 1700; rpm
